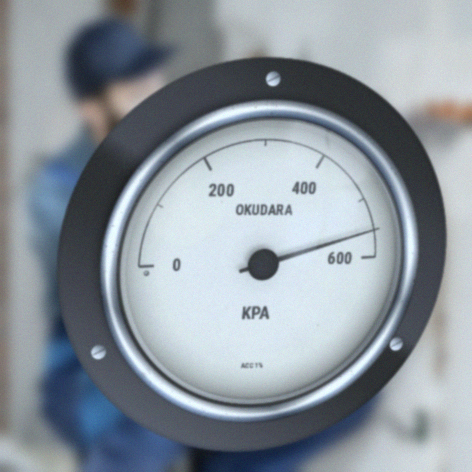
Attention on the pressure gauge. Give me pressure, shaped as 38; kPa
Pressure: 550; kPa
